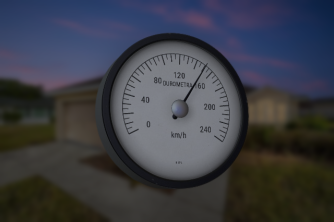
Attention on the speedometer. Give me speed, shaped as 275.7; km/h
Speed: 150; km/h
